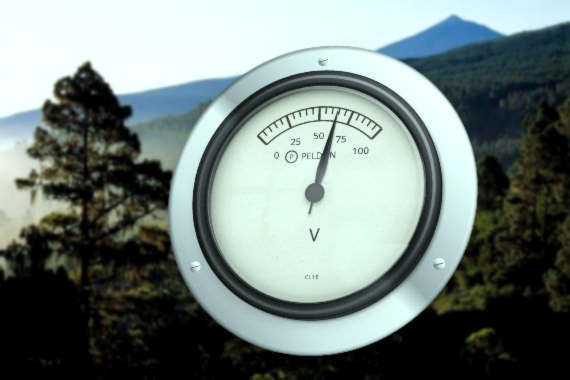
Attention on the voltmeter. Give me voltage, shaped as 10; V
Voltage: 65; V
